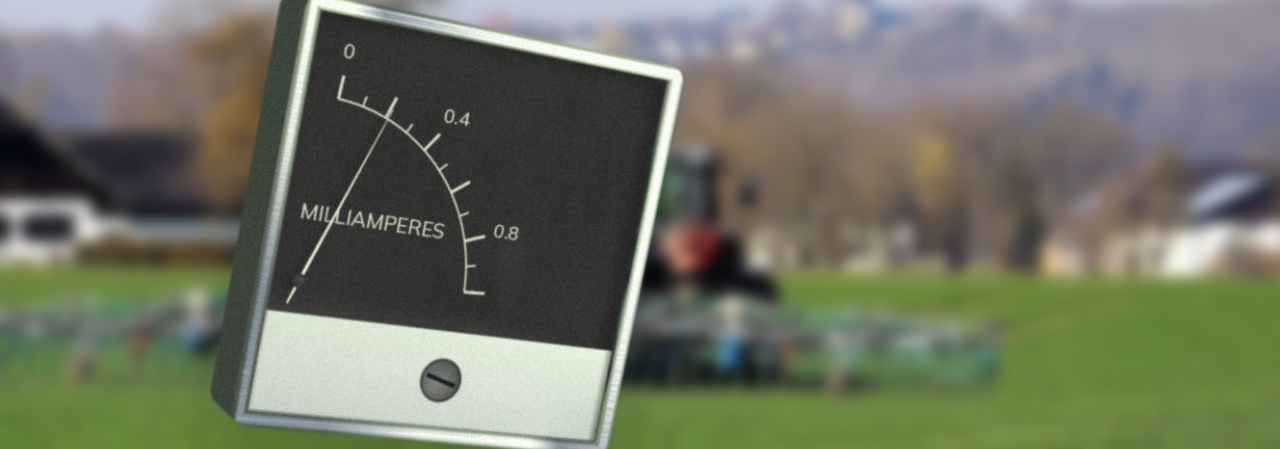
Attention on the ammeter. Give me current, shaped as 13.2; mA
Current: 0.2; mA
